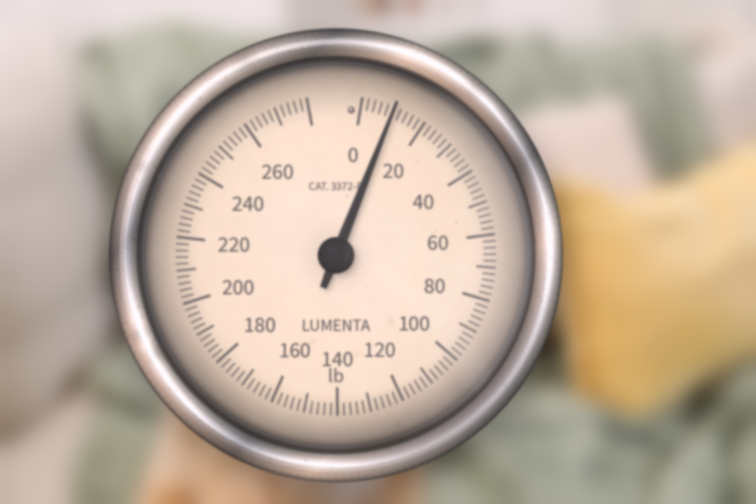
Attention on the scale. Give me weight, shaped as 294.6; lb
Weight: 10; lb
